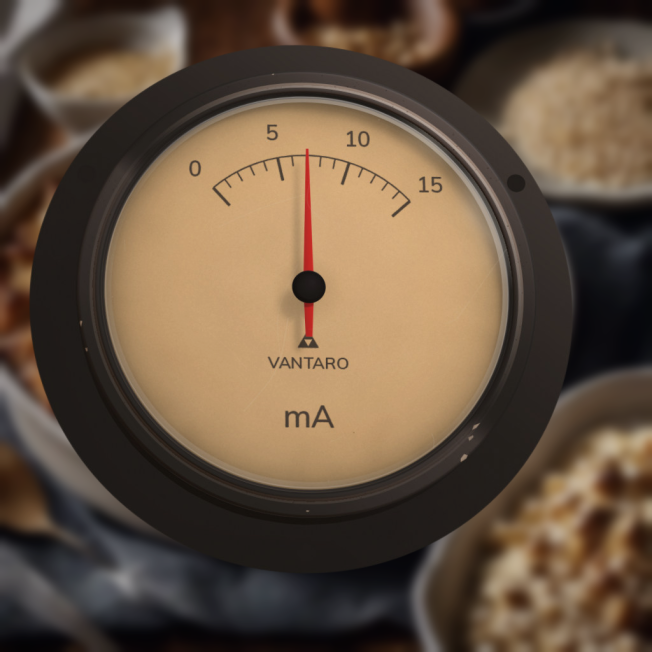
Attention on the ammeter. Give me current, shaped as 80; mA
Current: 7; mA
